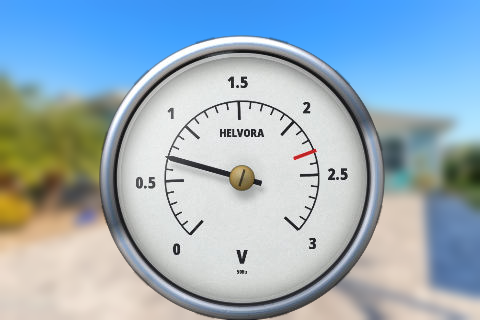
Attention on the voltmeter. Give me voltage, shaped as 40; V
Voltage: 0.7; V
